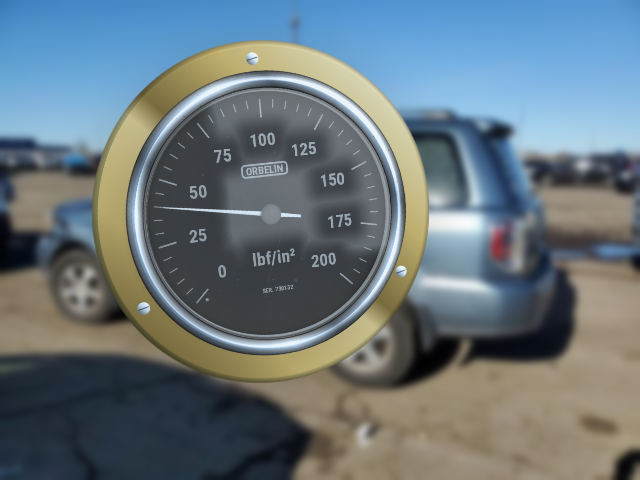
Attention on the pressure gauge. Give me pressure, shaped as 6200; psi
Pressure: 40; psi
